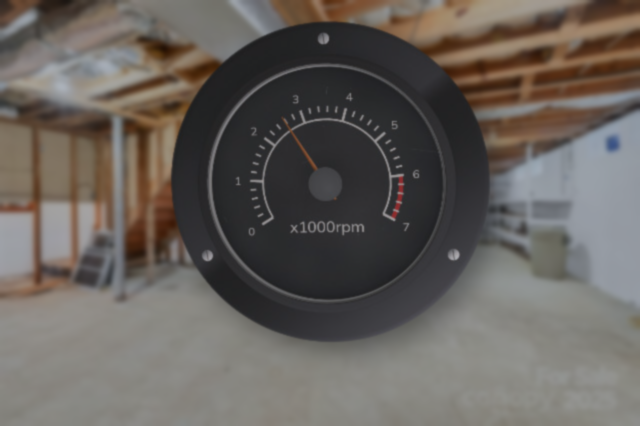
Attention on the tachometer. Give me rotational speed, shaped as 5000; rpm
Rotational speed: 2600; rpm
